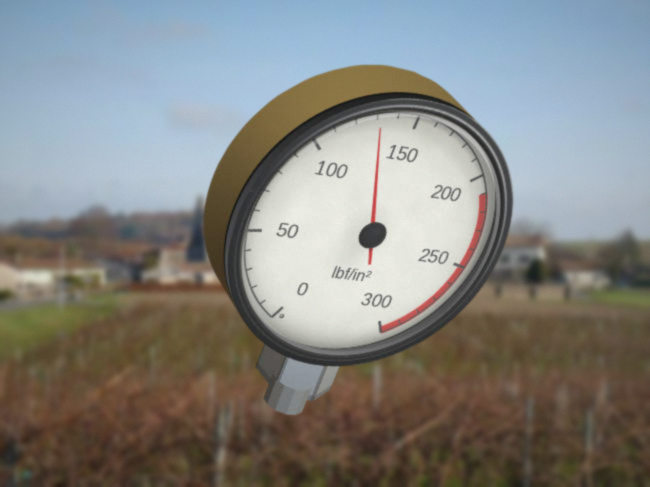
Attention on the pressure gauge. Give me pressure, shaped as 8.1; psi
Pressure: 130; psi
